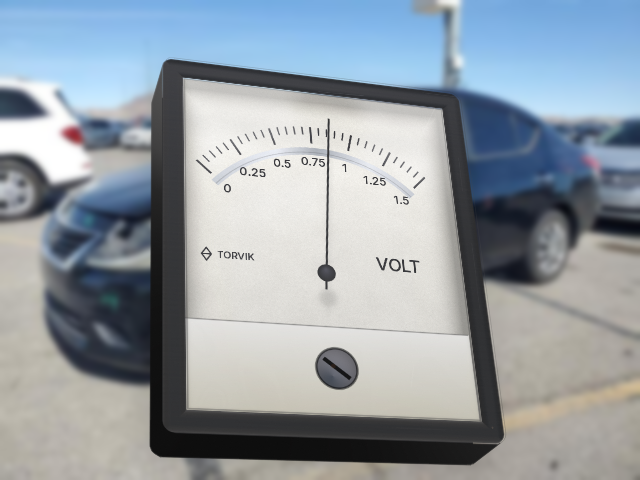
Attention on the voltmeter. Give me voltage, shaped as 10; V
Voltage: 0.85; V
